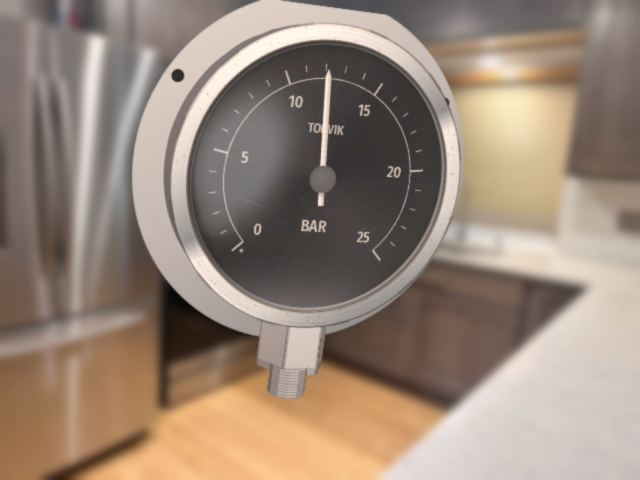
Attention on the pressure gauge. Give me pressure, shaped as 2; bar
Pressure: 12; bar
